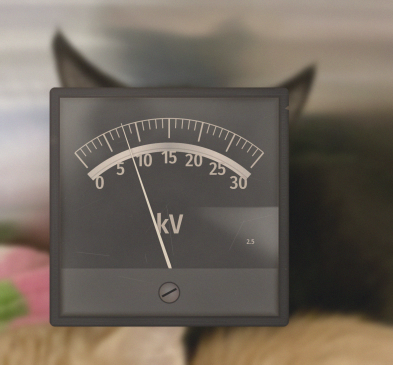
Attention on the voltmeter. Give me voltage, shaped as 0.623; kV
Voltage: 8; kV
